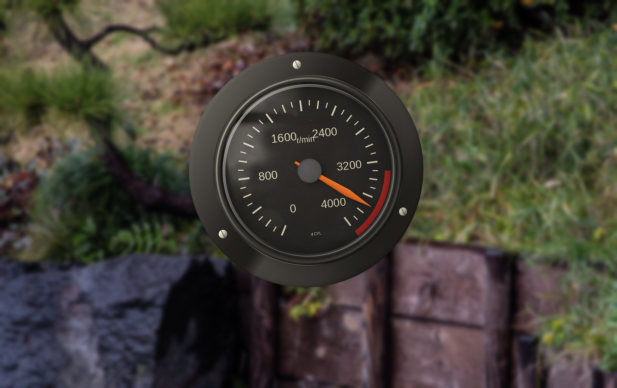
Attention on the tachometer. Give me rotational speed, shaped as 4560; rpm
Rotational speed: 3700; rpm
